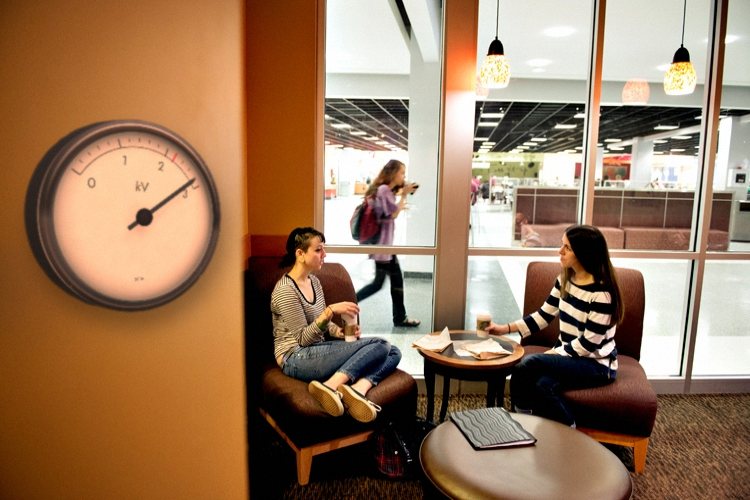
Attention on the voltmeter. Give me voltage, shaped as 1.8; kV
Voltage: 2.8; kV
